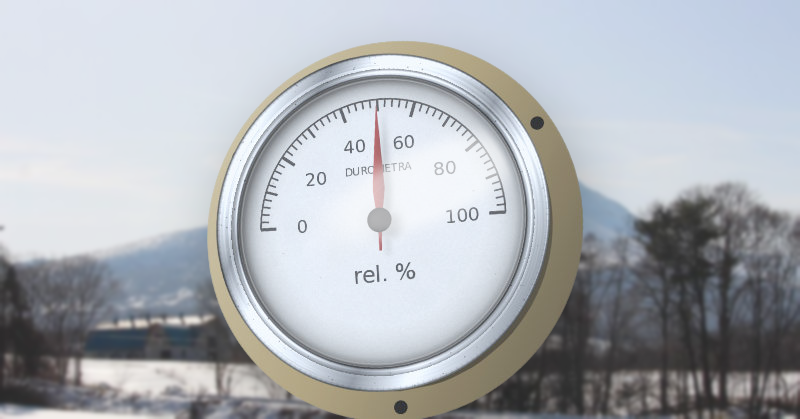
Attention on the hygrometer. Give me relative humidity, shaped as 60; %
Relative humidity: 50; %
